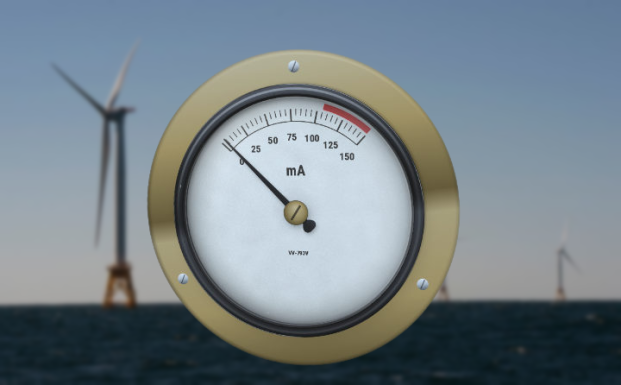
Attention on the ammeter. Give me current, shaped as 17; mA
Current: 5; mA
